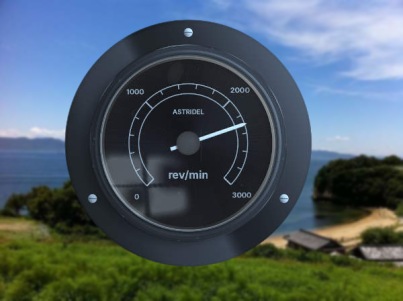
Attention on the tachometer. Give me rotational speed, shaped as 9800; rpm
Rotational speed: 2300; rpm
